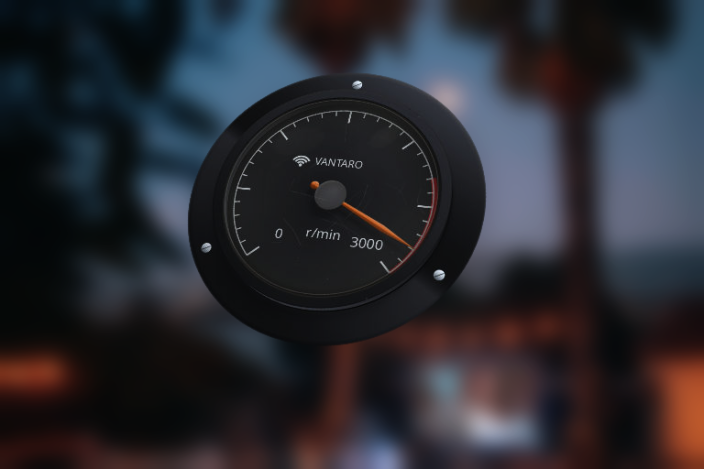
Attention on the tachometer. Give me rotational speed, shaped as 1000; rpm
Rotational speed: 2800; rpm
